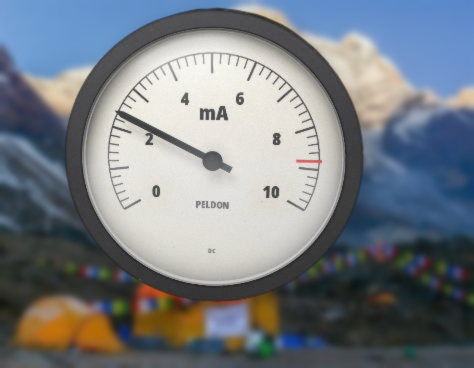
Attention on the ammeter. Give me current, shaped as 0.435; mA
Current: 2.4; mA
